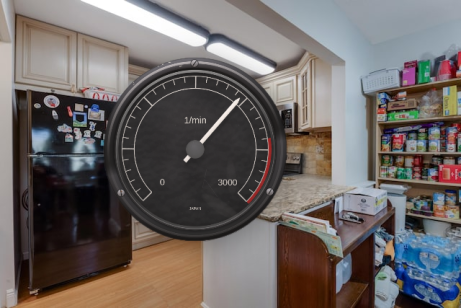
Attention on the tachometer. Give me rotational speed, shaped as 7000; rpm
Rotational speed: 1950; rpm
